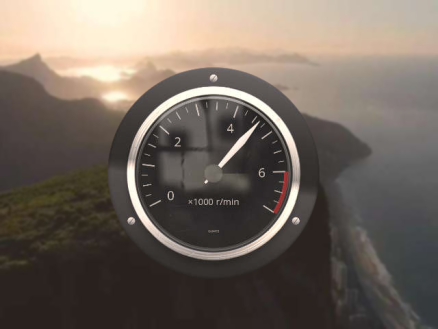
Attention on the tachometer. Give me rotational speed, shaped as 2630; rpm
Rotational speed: 4625; rpm
